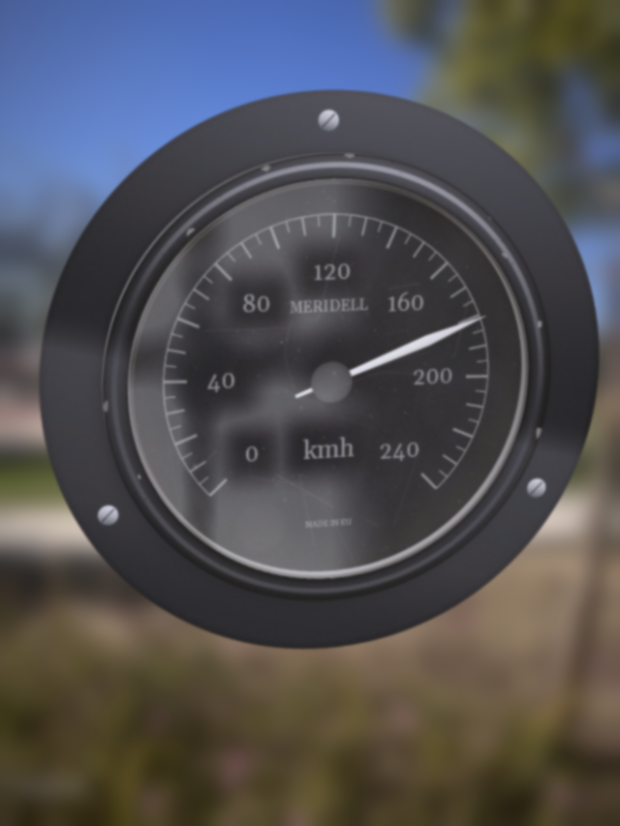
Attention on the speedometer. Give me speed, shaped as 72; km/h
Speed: 180; km/h
